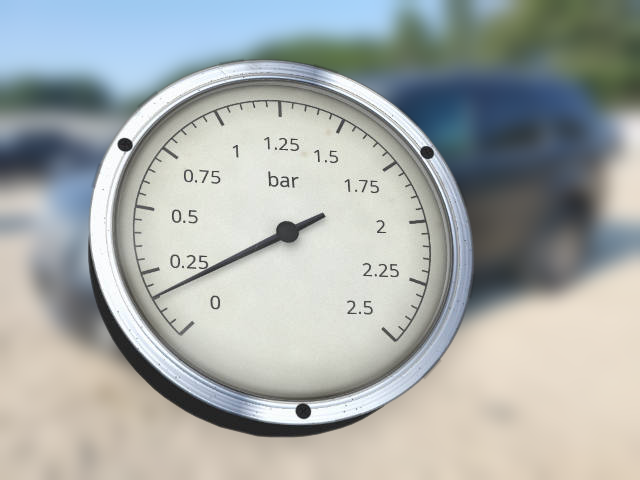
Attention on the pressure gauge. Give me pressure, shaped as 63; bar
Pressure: 0.15; bar
